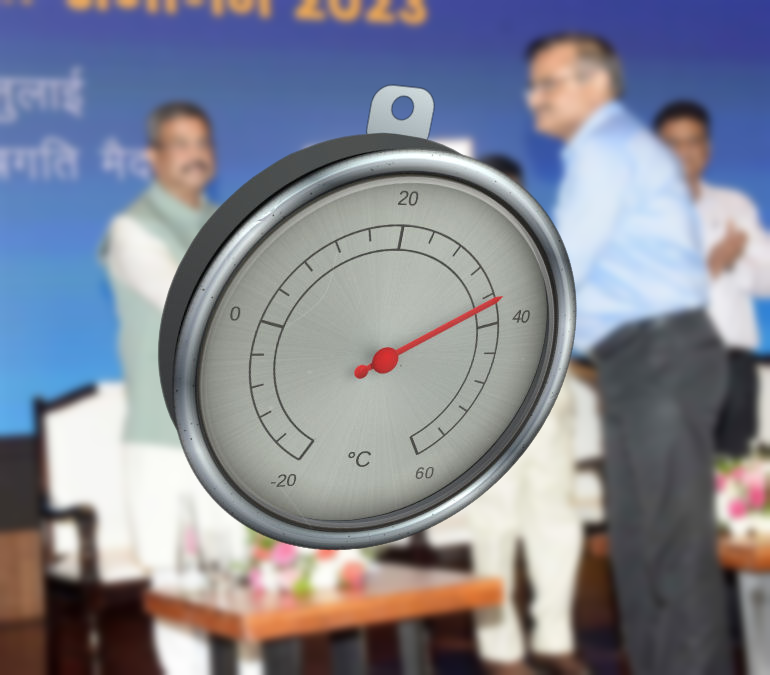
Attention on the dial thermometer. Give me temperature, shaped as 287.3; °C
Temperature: 36; °C
